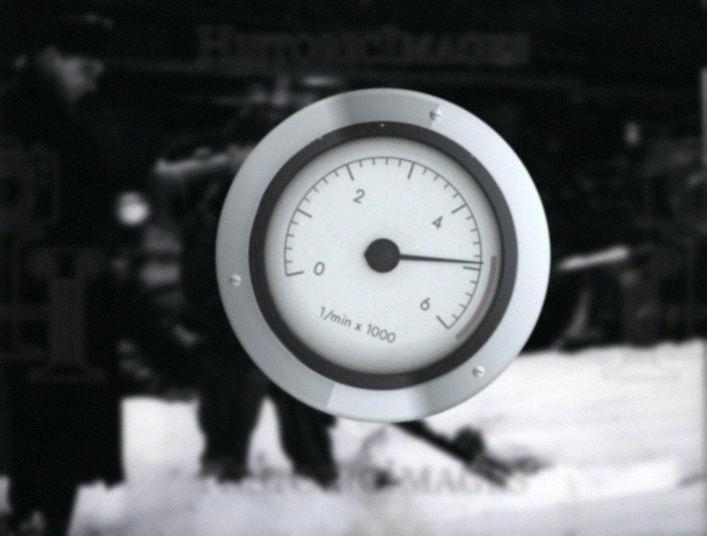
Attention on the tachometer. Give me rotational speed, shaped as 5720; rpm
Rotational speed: 4900; rpm
